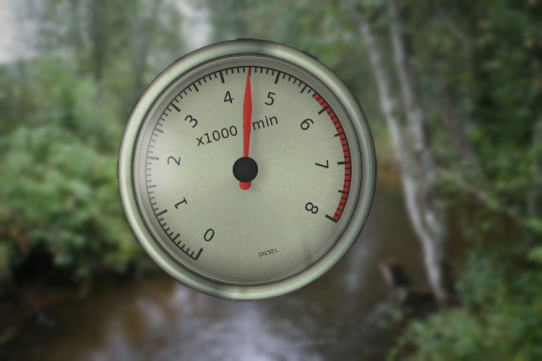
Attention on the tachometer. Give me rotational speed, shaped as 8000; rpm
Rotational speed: 4500; rpm
